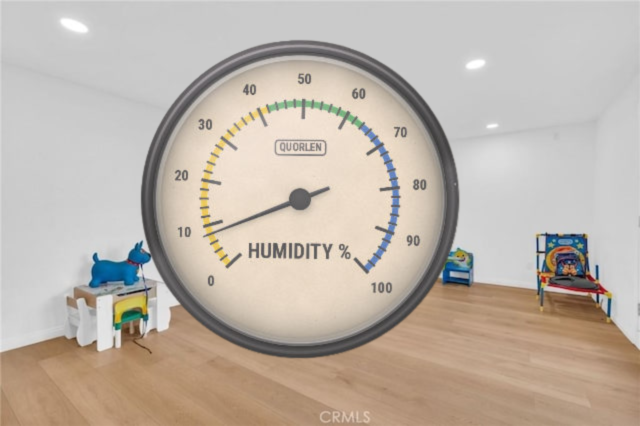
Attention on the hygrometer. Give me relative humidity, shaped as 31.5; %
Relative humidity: 8; %
